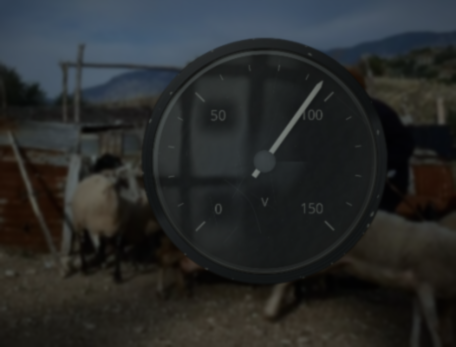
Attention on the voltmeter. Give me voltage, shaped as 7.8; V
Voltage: 95; V
